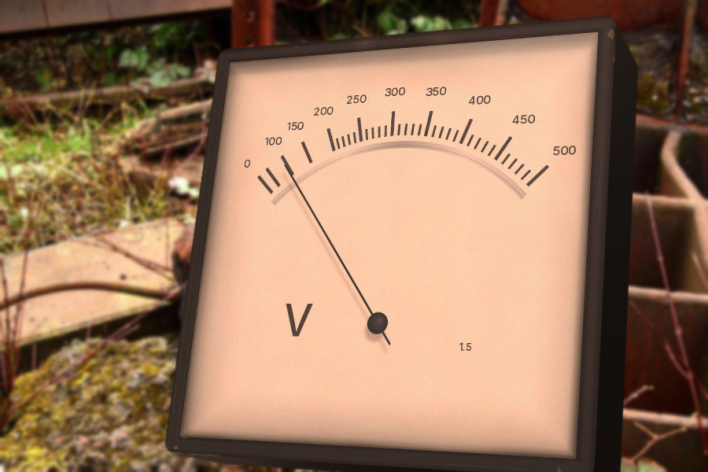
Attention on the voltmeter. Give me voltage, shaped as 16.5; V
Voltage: 100; V
